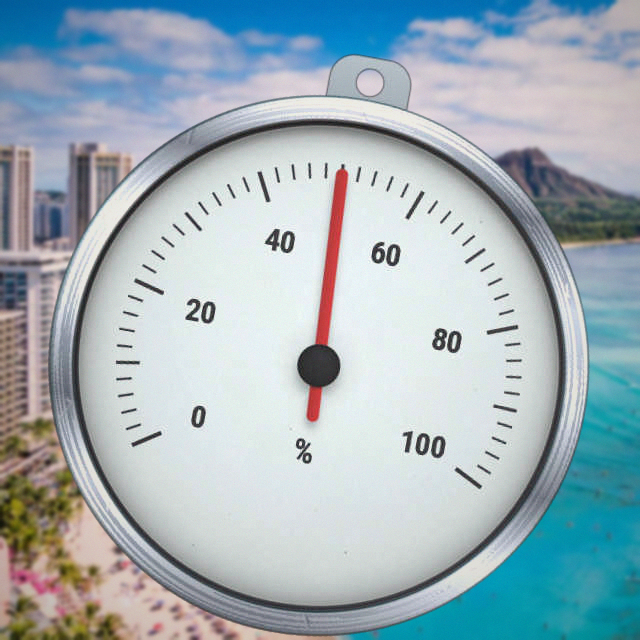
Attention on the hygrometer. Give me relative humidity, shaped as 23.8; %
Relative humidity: 50; %
